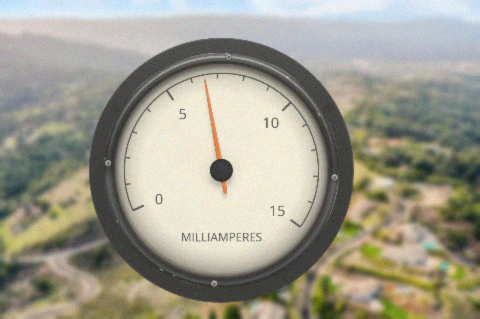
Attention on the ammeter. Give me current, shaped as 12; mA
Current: 6.5; mA
